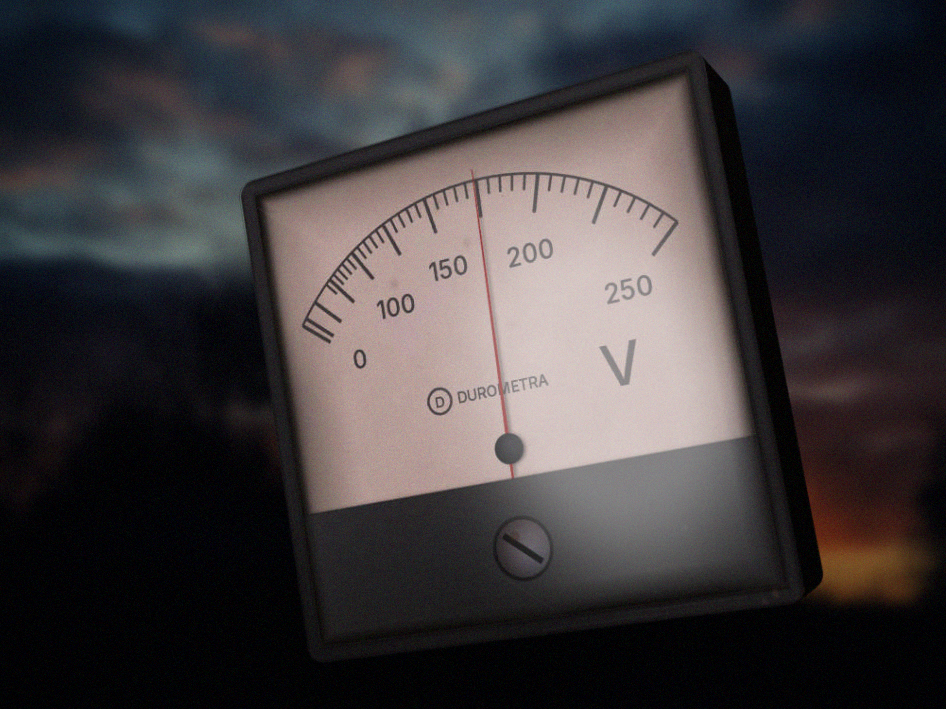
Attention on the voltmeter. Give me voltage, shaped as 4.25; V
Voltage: 175; V
